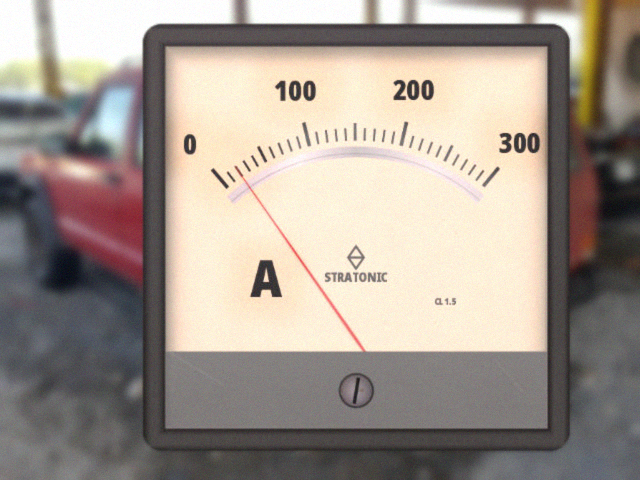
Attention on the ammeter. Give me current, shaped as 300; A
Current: 20; A
